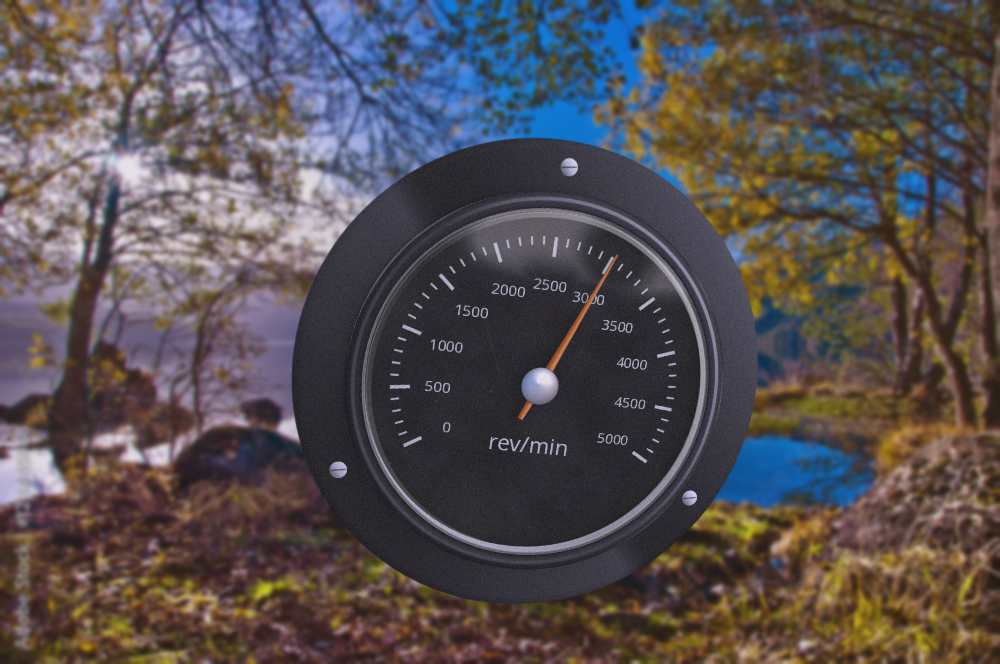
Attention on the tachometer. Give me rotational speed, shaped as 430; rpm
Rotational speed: 3000; rpm
